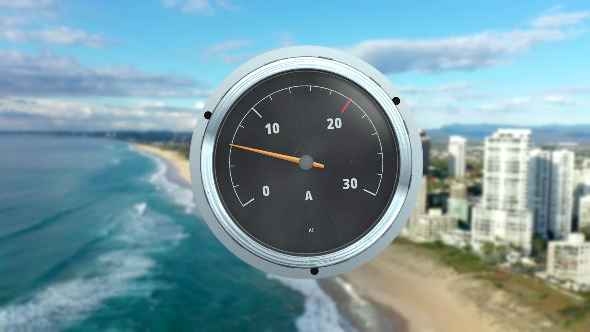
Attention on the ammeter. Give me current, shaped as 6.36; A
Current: 6; A
